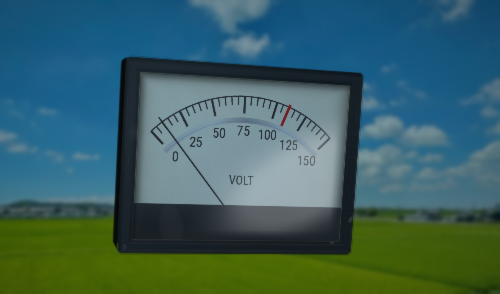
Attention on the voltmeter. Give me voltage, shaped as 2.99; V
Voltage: 10; V
